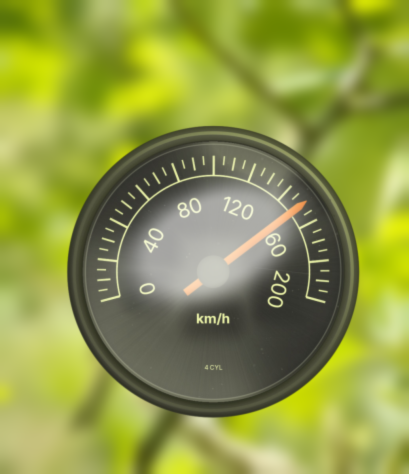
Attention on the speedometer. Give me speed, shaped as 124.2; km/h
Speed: 150; km/h
